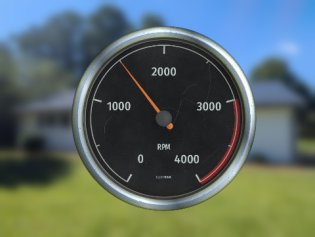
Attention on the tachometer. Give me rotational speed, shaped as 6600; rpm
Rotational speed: 1500; rpm
